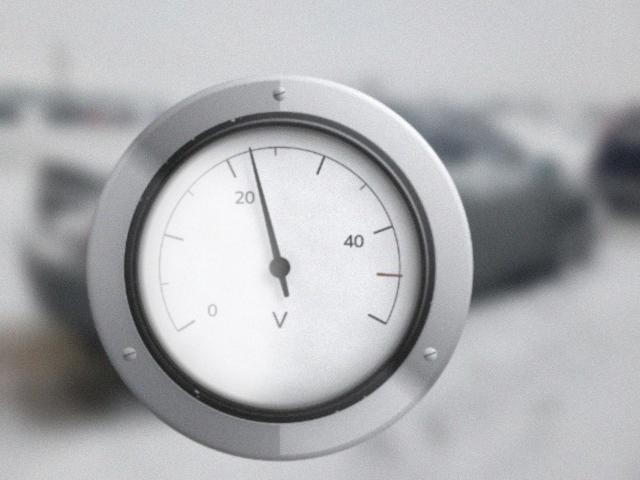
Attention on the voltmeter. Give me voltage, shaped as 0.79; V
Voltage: 22.5; V
